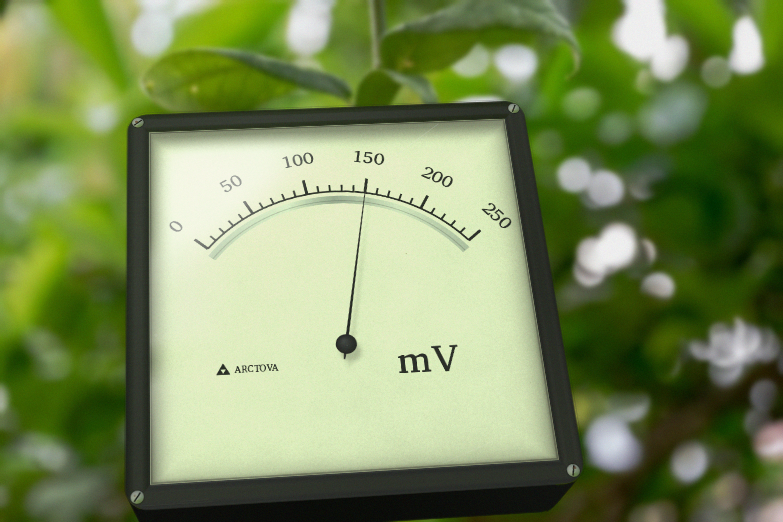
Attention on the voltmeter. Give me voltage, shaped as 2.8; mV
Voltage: 150; mV
